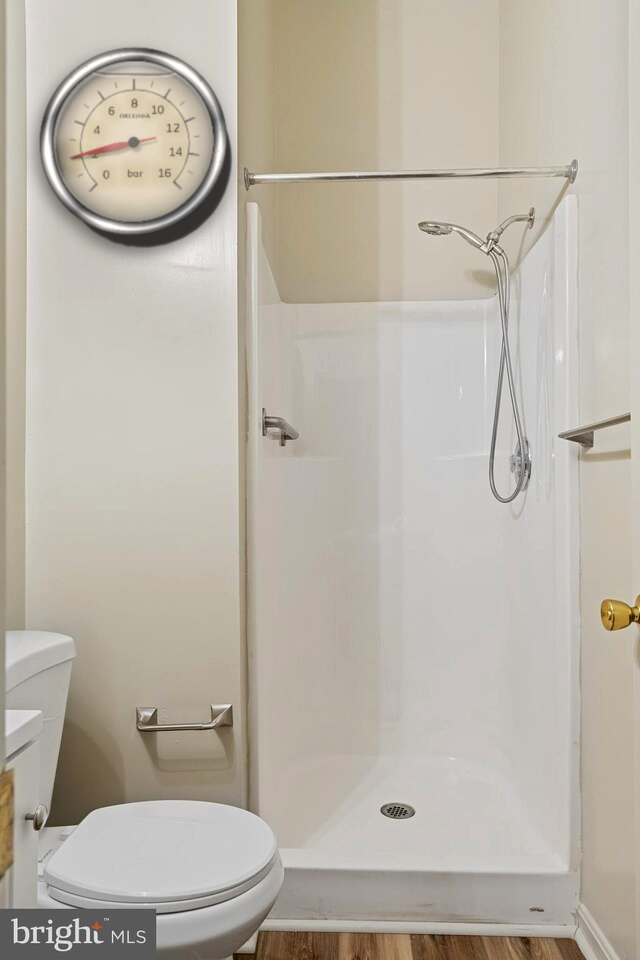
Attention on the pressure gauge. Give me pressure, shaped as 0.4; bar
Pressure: 2; bar
